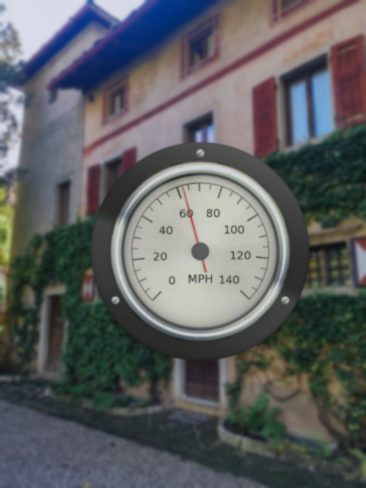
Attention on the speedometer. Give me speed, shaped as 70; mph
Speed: 62.5; mph
